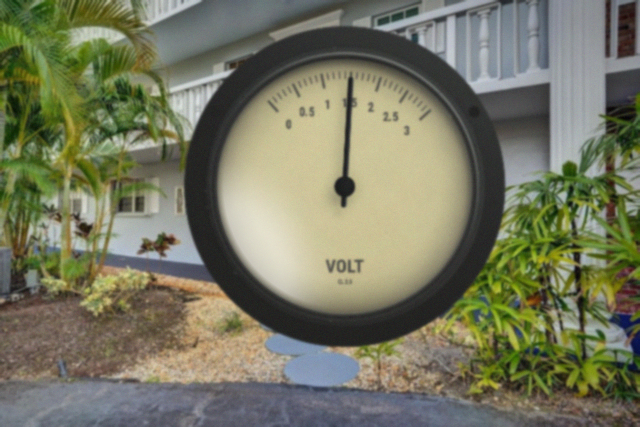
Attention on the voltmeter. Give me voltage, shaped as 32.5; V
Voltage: 1.5; V
